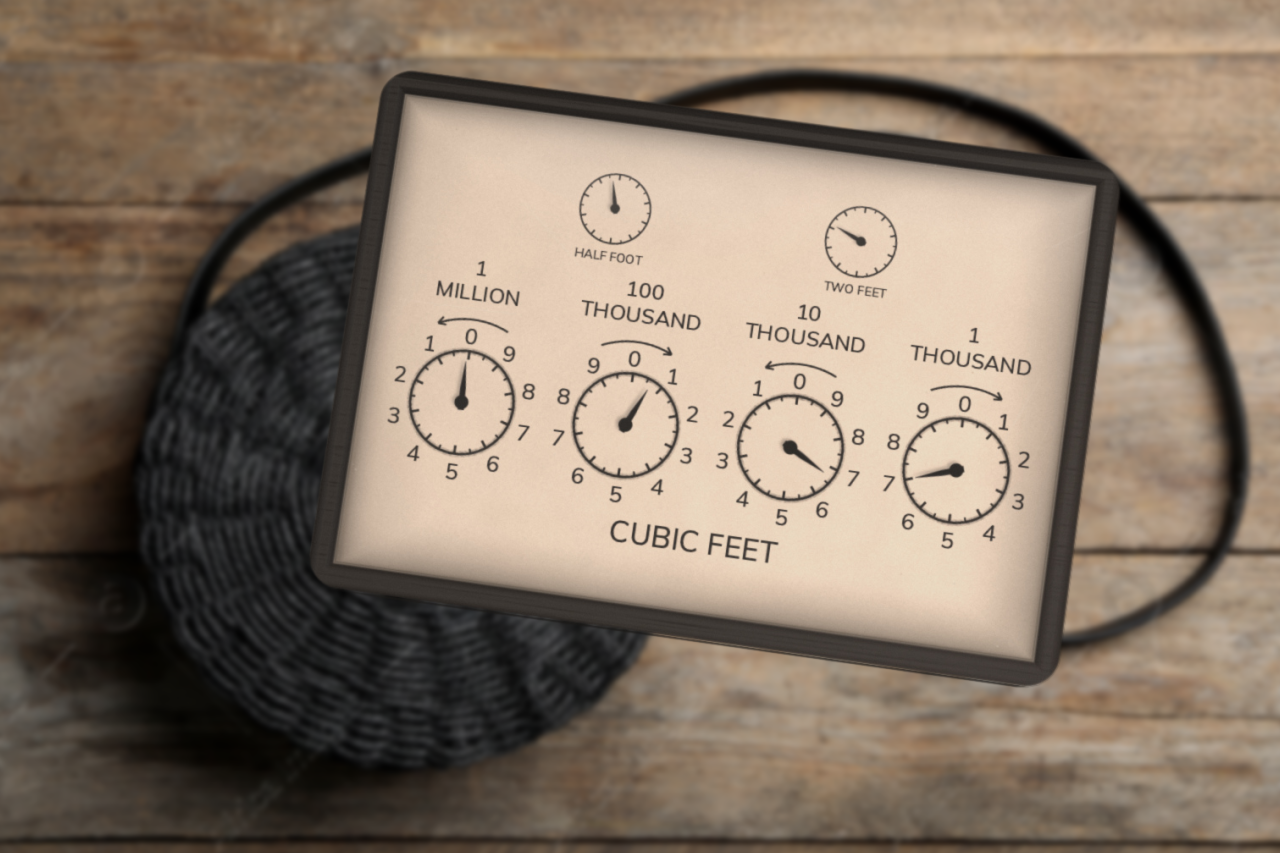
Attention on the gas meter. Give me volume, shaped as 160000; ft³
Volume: 6700; ft³
